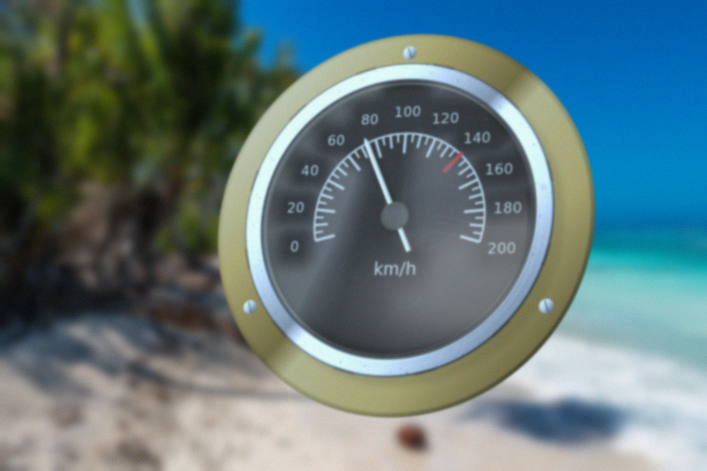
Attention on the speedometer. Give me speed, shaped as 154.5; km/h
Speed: 75; km/h
